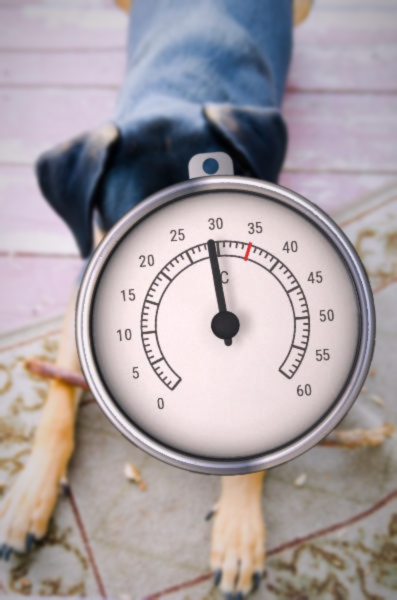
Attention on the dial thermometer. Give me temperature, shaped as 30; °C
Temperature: 29; °C
